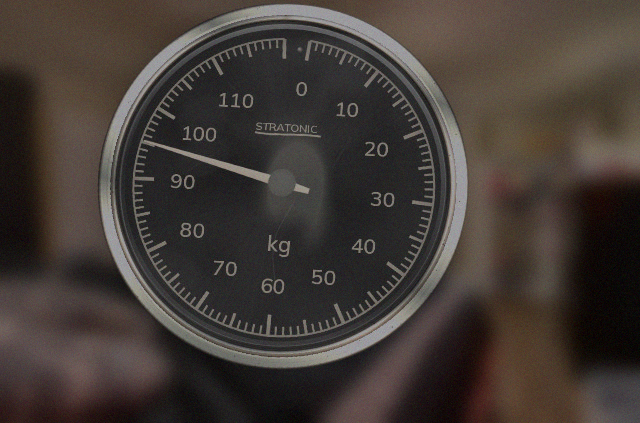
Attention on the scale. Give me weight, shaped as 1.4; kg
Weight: 95; kg
